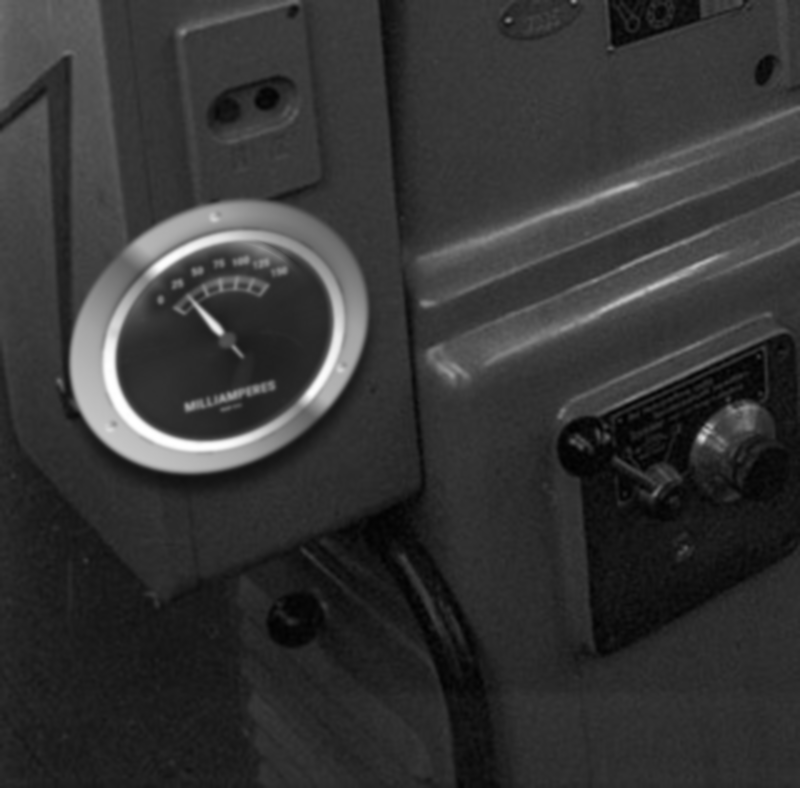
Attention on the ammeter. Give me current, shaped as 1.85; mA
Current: 25; mA
